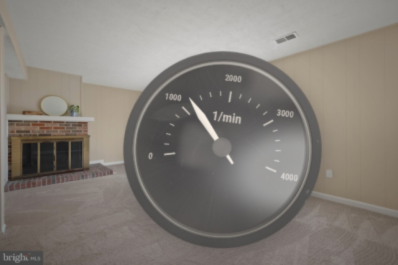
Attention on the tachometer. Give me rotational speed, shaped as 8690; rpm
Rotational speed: 1200; rpm
